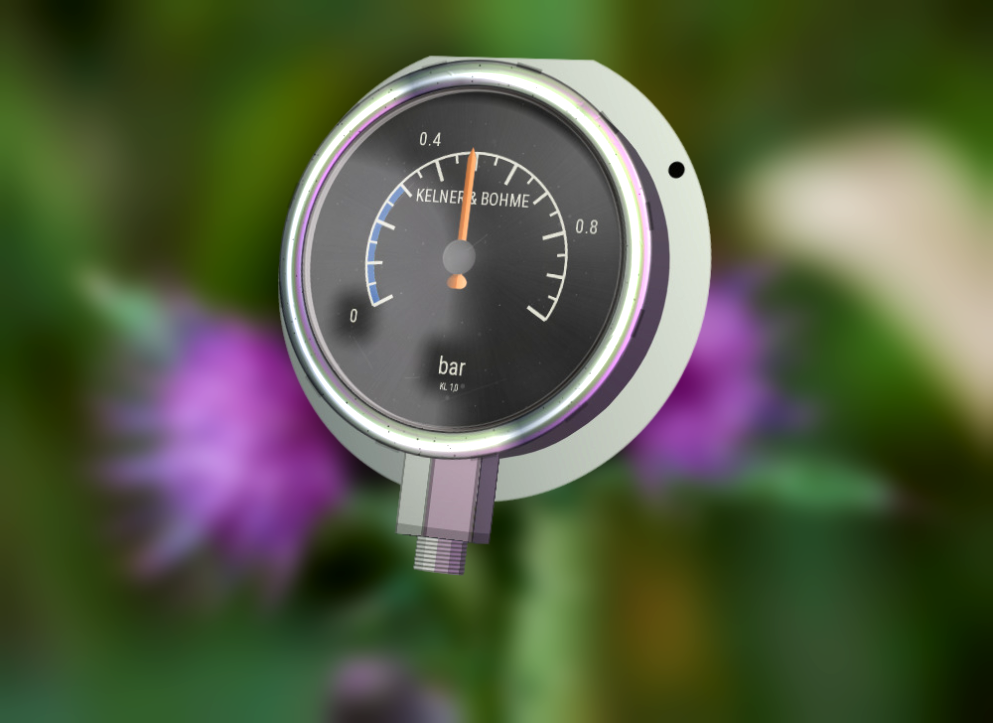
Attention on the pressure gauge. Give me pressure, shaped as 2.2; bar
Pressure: 0.5; bar
